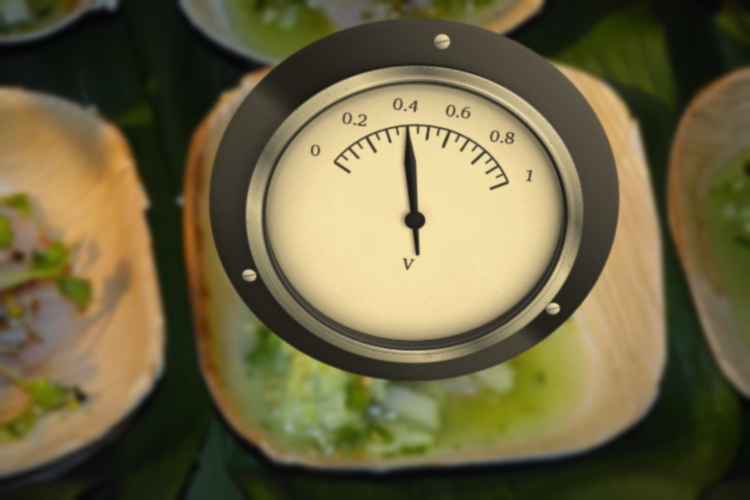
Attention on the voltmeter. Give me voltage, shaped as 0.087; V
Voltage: 0.4; V
